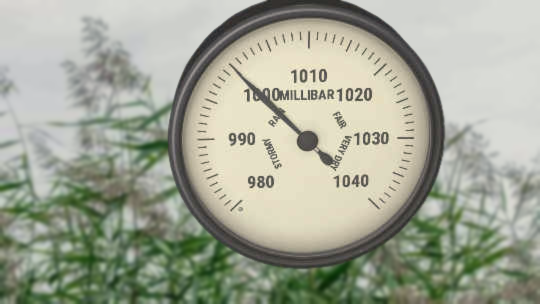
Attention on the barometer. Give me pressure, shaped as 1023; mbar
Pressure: 1000; mbar
